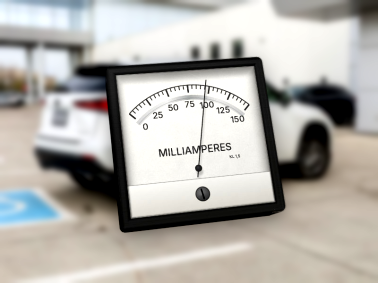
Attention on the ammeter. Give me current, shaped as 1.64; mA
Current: 95; mA
